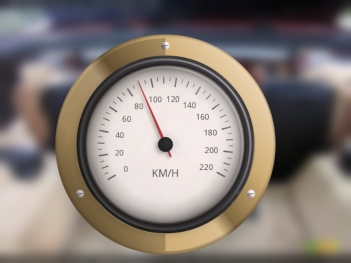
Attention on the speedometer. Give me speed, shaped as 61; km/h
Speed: 90; km/h
